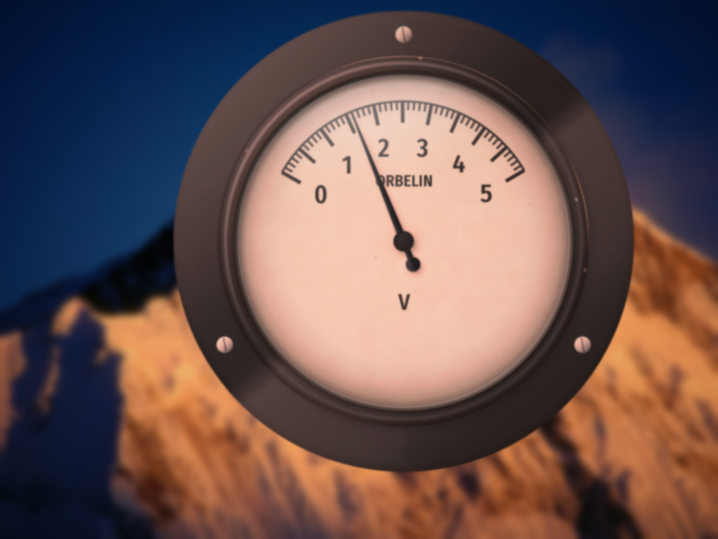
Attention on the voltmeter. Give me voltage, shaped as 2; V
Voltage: 1.6; V
